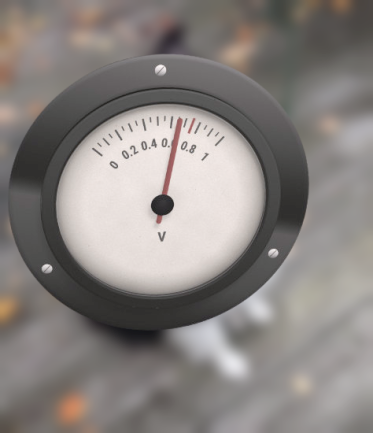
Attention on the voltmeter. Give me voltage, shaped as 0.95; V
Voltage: 0.65; V
